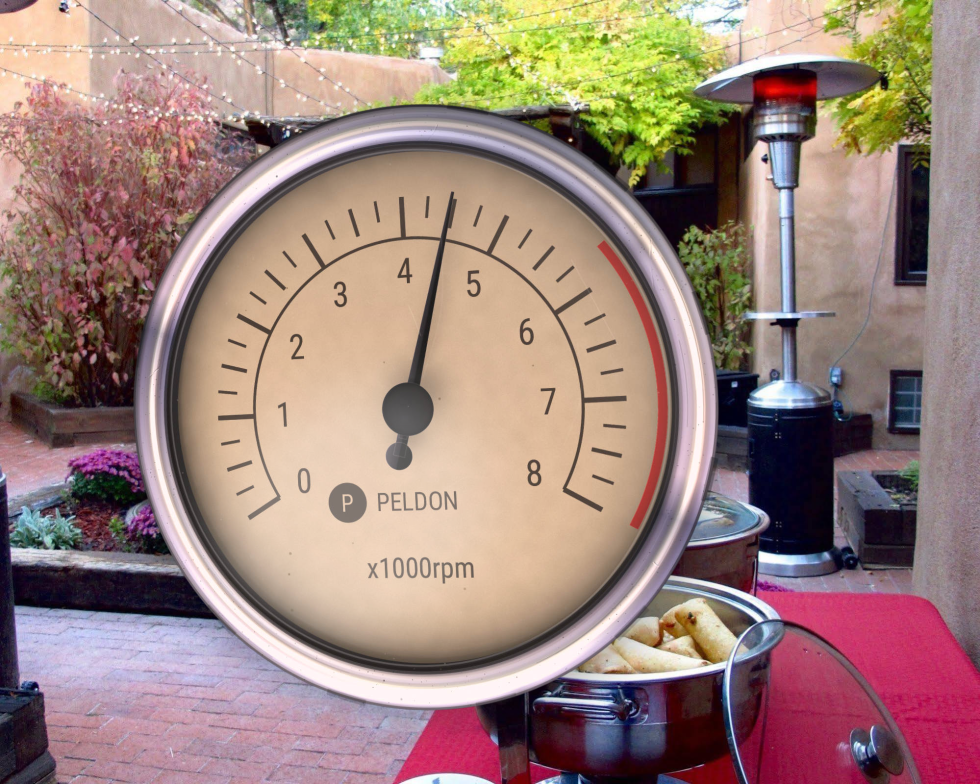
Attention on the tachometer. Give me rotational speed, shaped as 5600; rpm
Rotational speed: 4500; rpm
